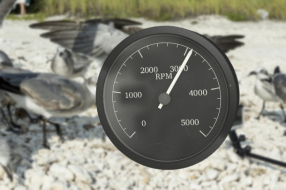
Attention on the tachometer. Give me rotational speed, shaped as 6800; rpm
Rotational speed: 3100; rpm
